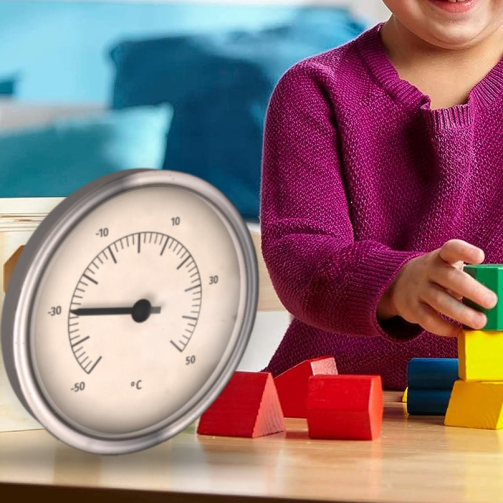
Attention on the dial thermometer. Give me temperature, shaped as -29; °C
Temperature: -30; °C
